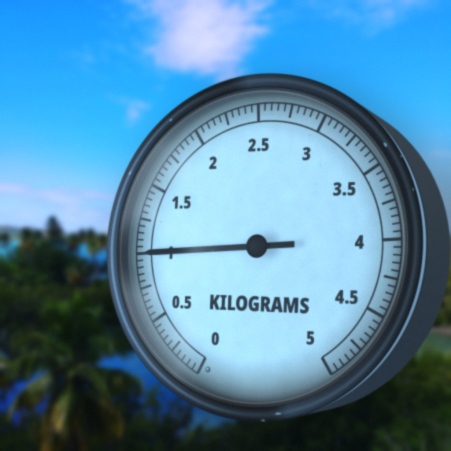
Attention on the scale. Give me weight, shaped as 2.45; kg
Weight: 1; kg
